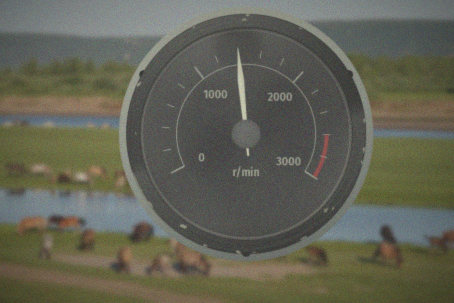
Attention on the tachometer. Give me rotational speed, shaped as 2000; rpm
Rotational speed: 1400; rpm
